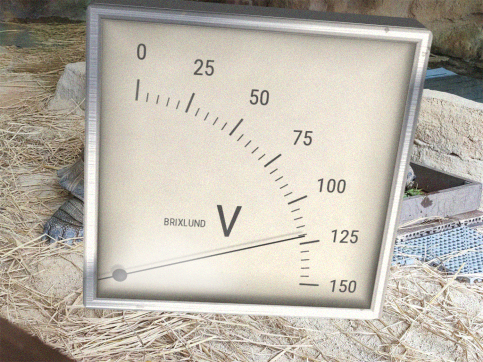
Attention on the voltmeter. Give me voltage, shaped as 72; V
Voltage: 120; V
